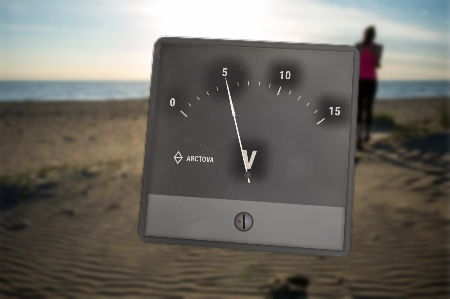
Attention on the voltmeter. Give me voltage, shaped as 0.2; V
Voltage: 5; V
